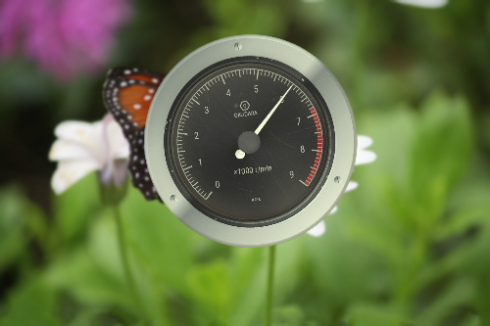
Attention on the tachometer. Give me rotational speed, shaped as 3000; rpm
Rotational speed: 6000; rpm
